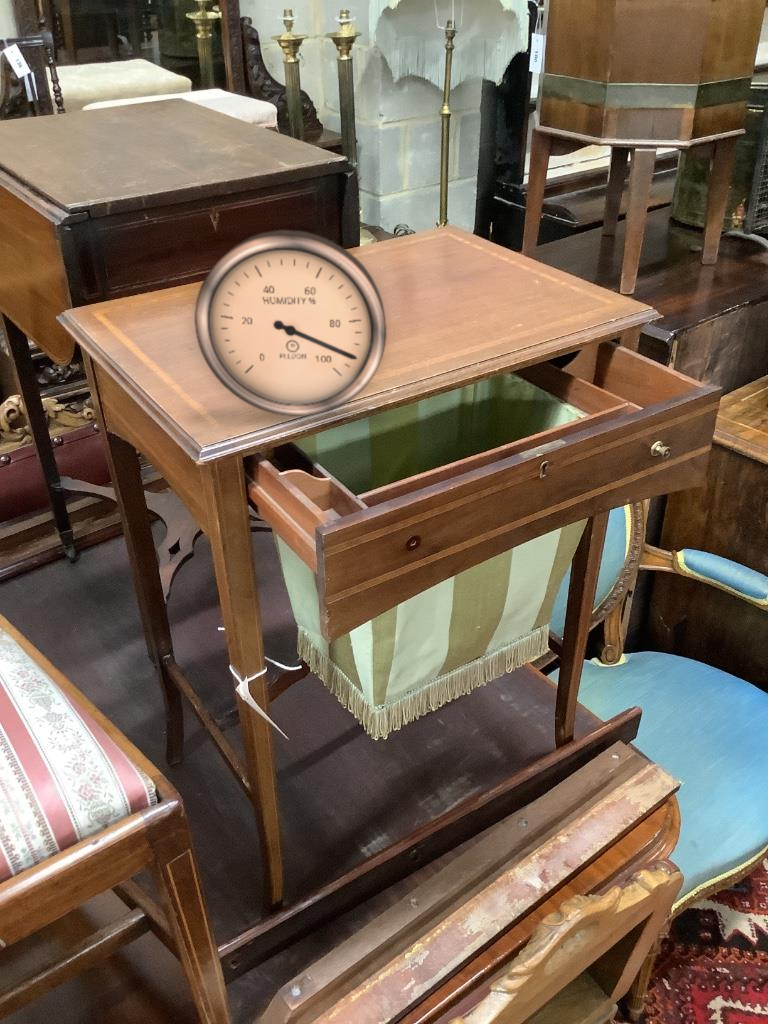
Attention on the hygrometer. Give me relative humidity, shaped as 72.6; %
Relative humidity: 92; %
